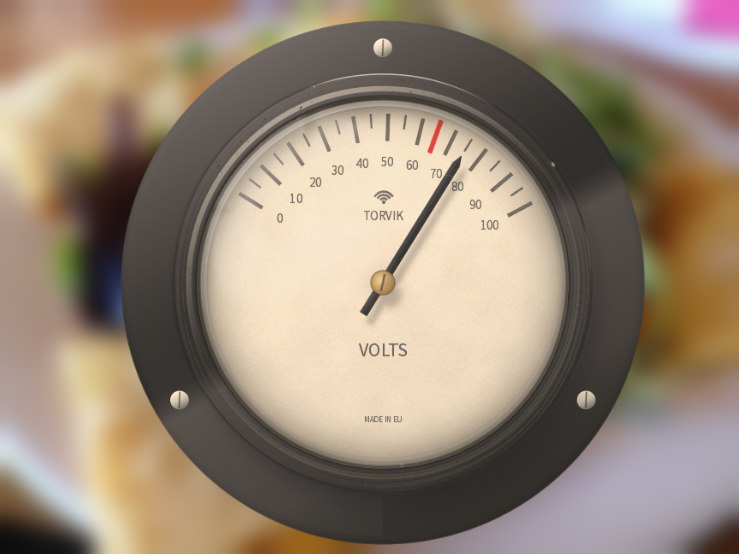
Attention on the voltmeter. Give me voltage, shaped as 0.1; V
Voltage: 75; V
